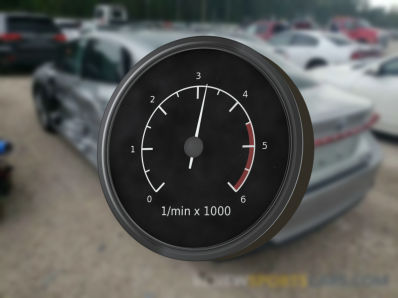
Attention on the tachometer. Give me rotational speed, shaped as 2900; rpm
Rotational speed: 3250; rpm
